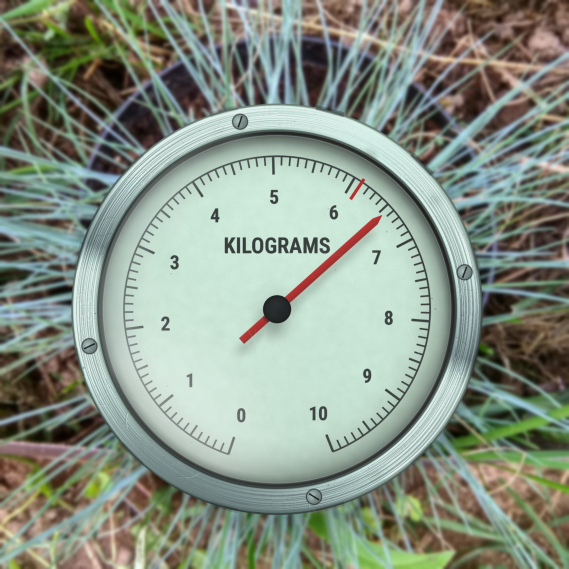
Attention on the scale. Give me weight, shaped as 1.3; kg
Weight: 6.55; kg
